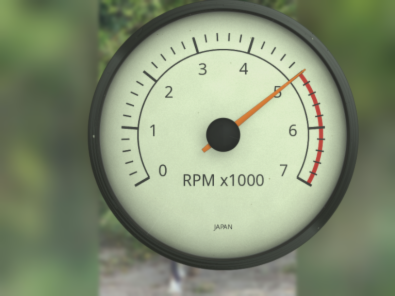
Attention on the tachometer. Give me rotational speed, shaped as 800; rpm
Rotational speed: 5000; rpm
